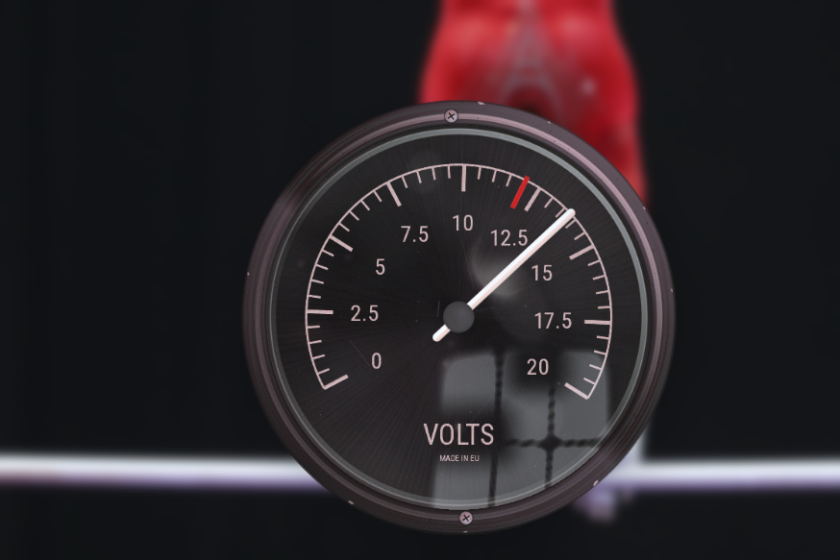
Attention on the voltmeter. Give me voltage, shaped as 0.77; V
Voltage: 13.75; V
